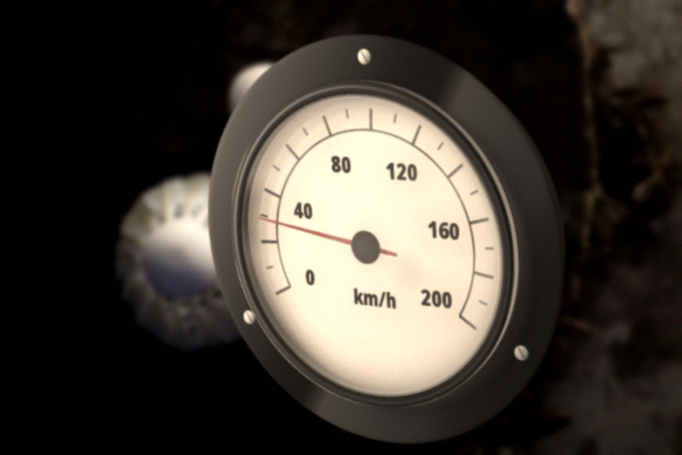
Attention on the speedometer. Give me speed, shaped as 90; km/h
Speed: 30; km/h
